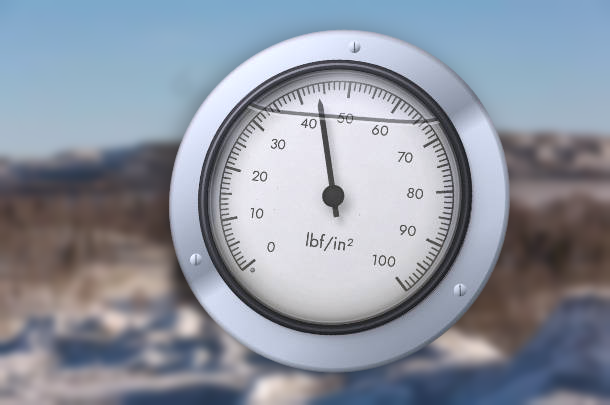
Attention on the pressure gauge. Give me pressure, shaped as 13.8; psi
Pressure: 44; psi
